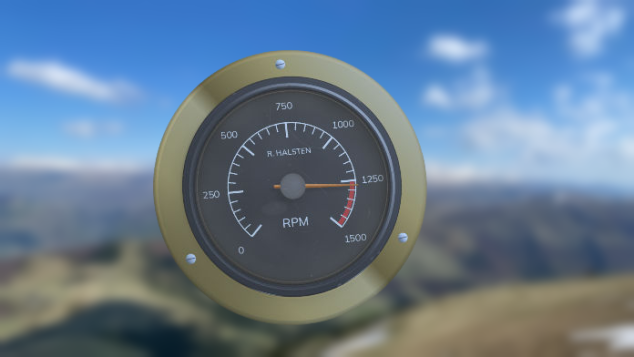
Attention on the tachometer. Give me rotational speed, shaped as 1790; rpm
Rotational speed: 1275; rpm
